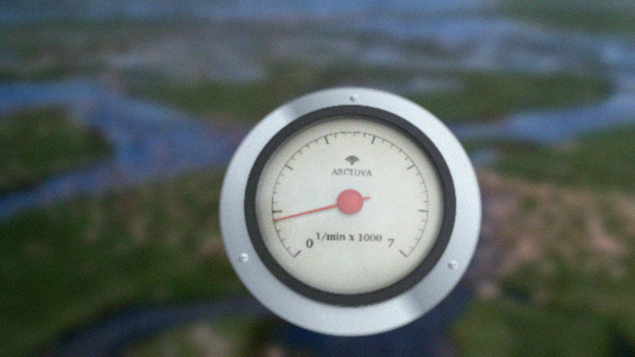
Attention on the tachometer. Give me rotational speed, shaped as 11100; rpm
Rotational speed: 800; rpm
